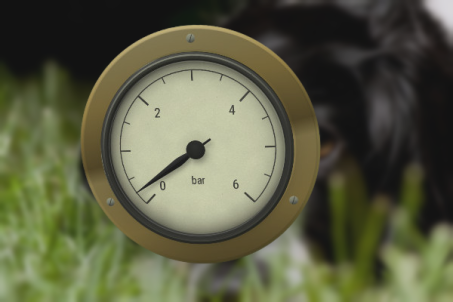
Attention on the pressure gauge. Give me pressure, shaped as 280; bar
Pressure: 0.25; bar
